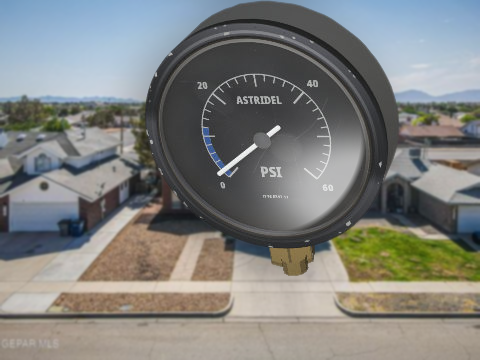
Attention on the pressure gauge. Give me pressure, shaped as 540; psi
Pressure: 2; psi
